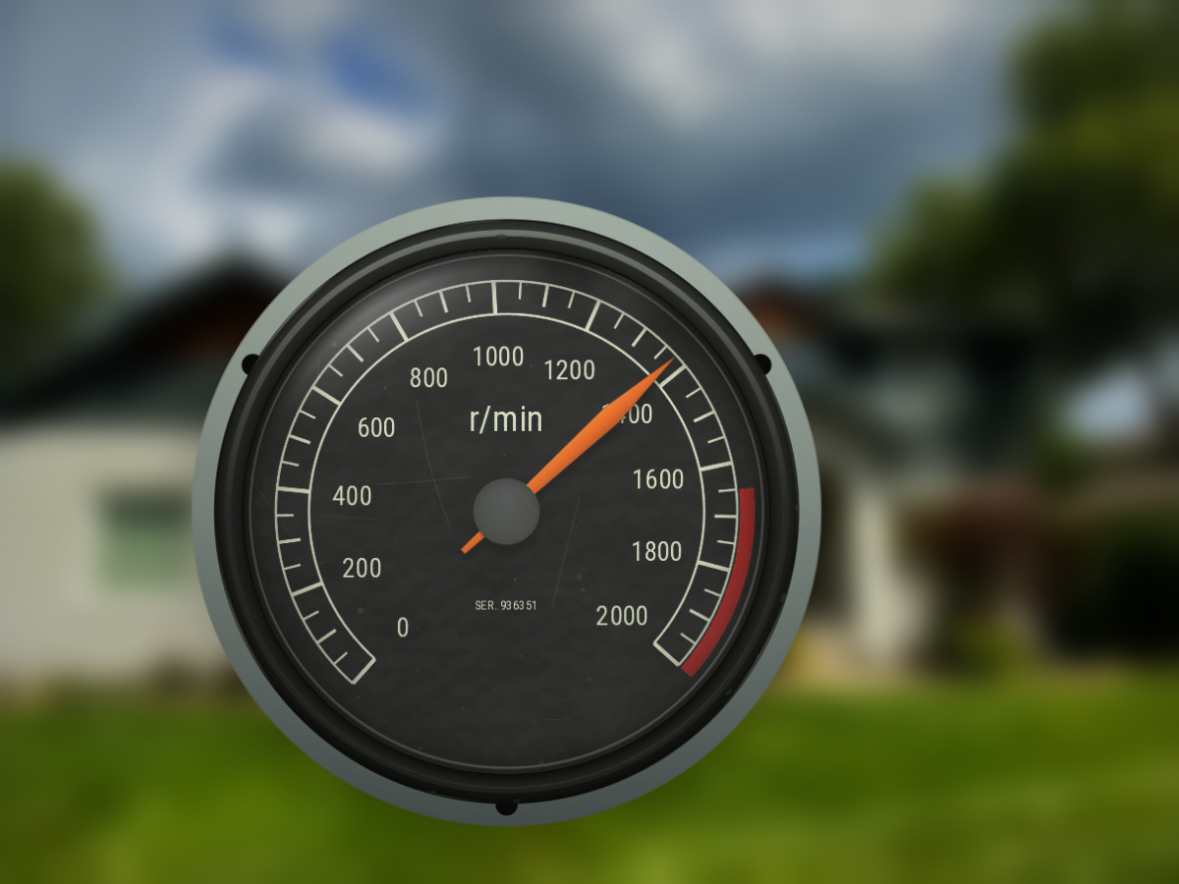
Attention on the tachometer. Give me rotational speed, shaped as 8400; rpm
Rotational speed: 1375; rpm
